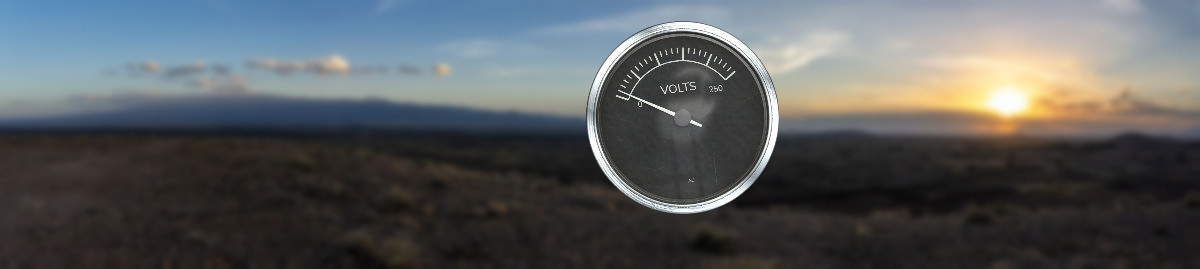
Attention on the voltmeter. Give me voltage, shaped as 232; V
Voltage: 10; V
